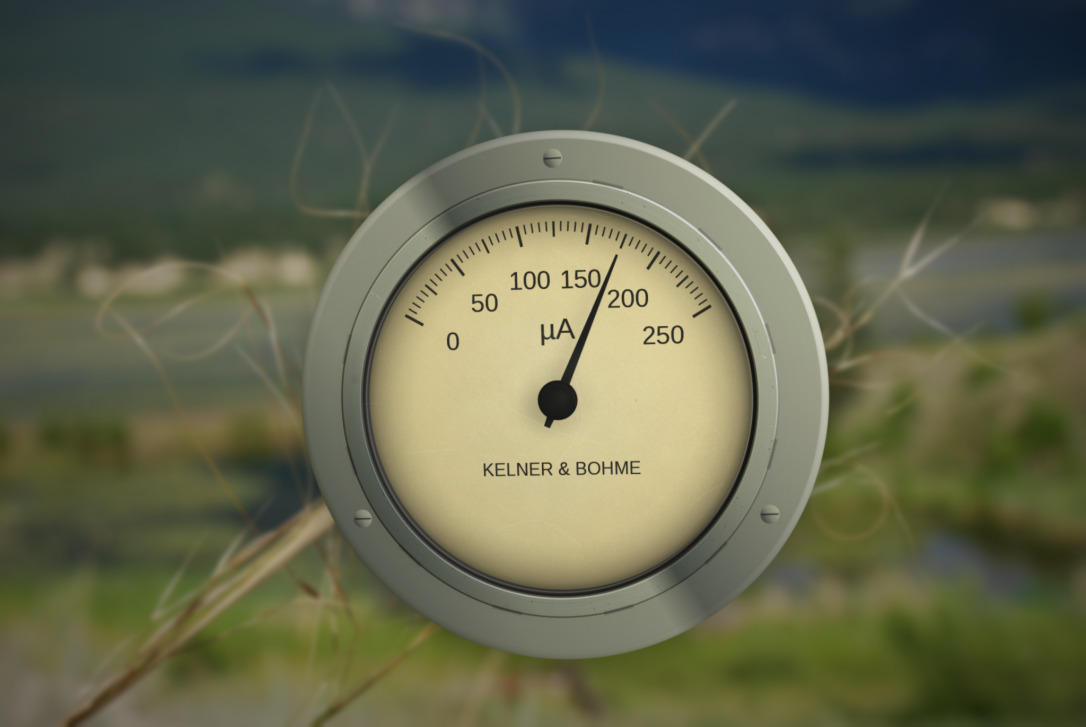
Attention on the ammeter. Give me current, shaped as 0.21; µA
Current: 175; µA
